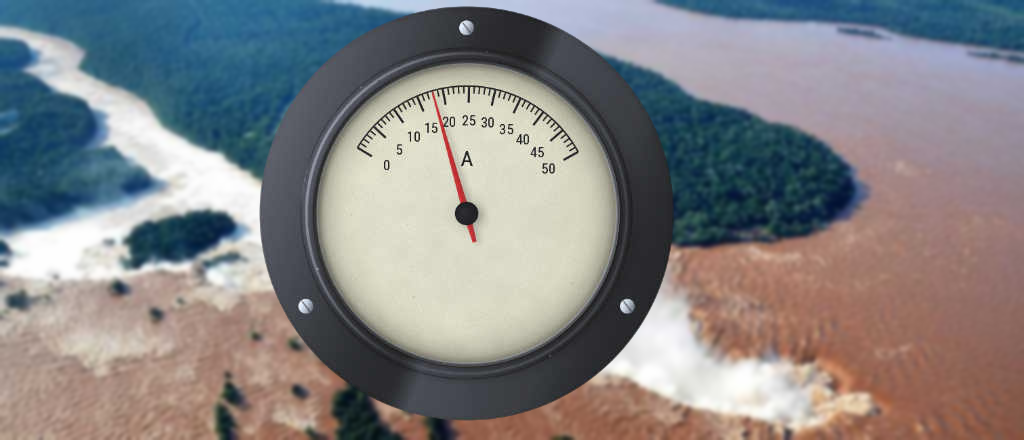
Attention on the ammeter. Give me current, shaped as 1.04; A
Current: 18; A
